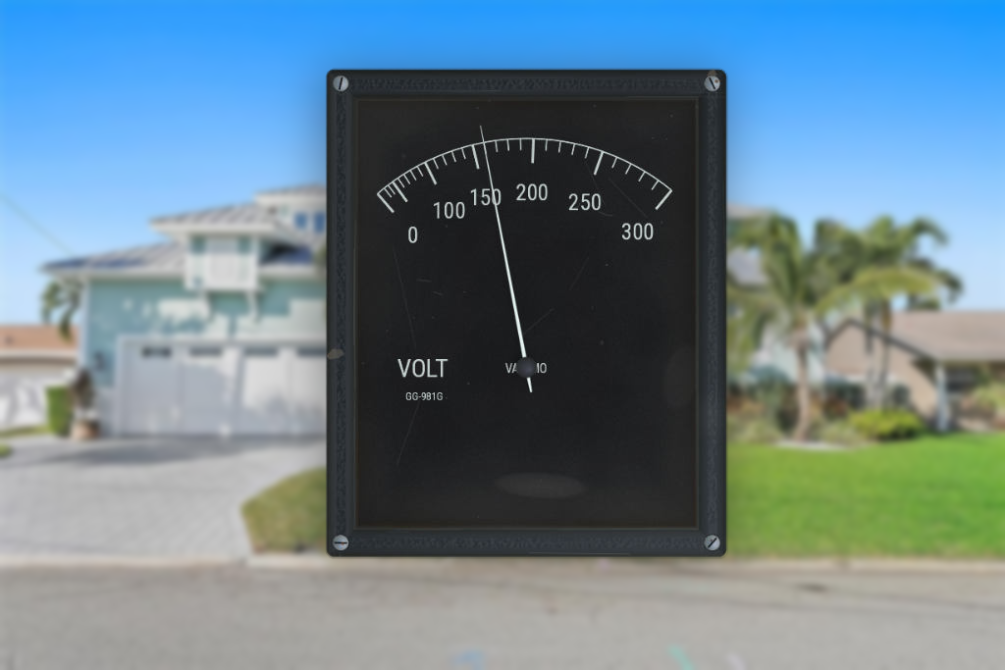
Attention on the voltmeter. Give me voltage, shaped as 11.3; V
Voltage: 160; V
